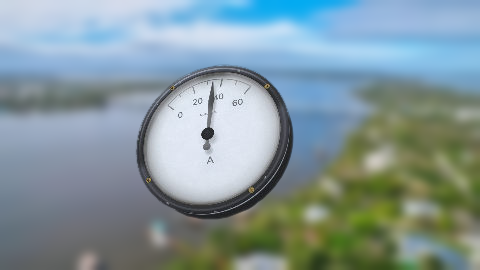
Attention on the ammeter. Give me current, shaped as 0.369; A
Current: 35; A
